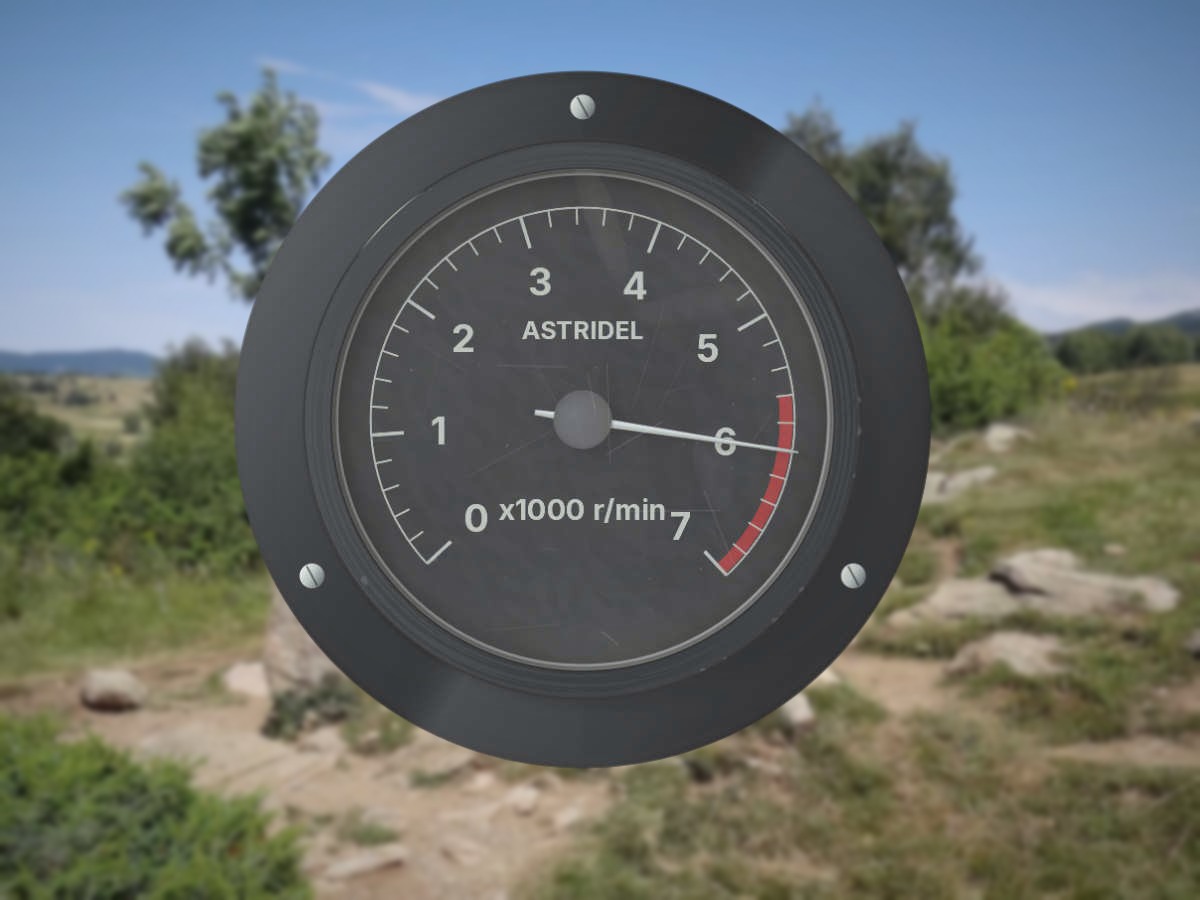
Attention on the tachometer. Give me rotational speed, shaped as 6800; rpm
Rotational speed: 6000; rpm
